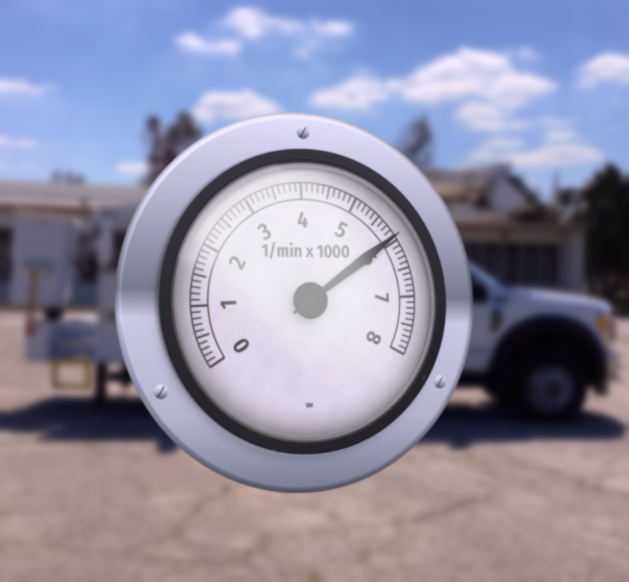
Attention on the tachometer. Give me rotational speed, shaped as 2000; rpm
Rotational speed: 5900; rpm
